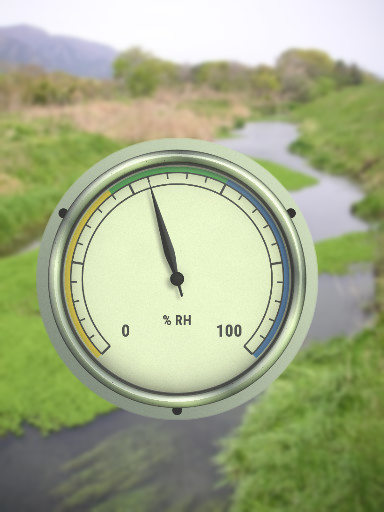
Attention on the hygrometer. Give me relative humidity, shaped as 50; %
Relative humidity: 44; %
